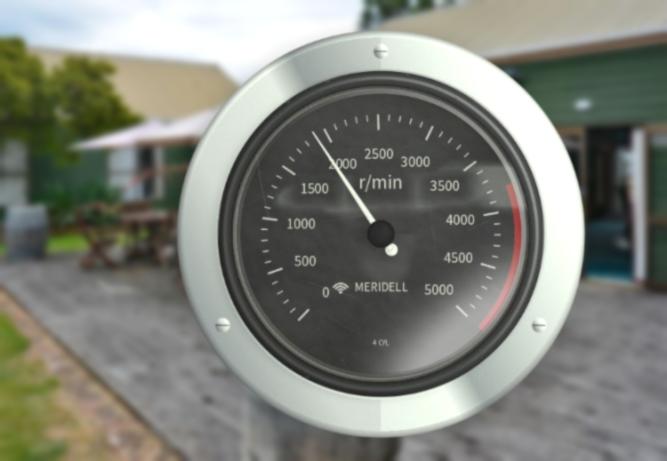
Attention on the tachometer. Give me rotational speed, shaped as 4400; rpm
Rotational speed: 1900; rpm
